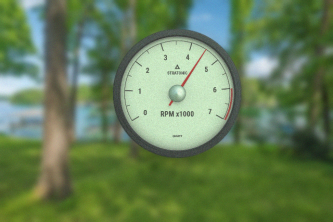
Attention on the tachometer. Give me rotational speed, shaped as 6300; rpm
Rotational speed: 4500; rpm
